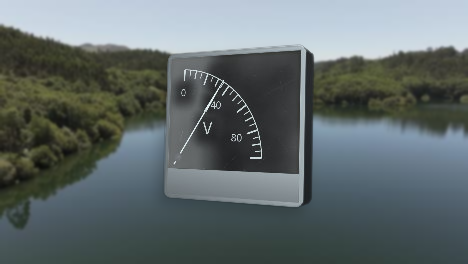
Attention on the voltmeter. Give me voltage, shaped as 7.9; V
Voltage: 35; V
